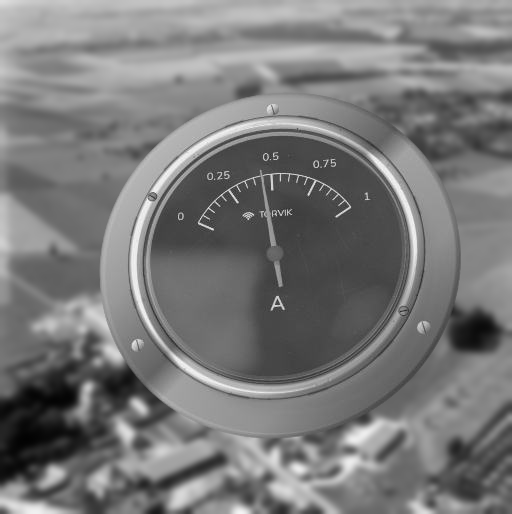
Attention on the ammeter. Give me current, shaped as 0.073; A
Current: 0.45; A
